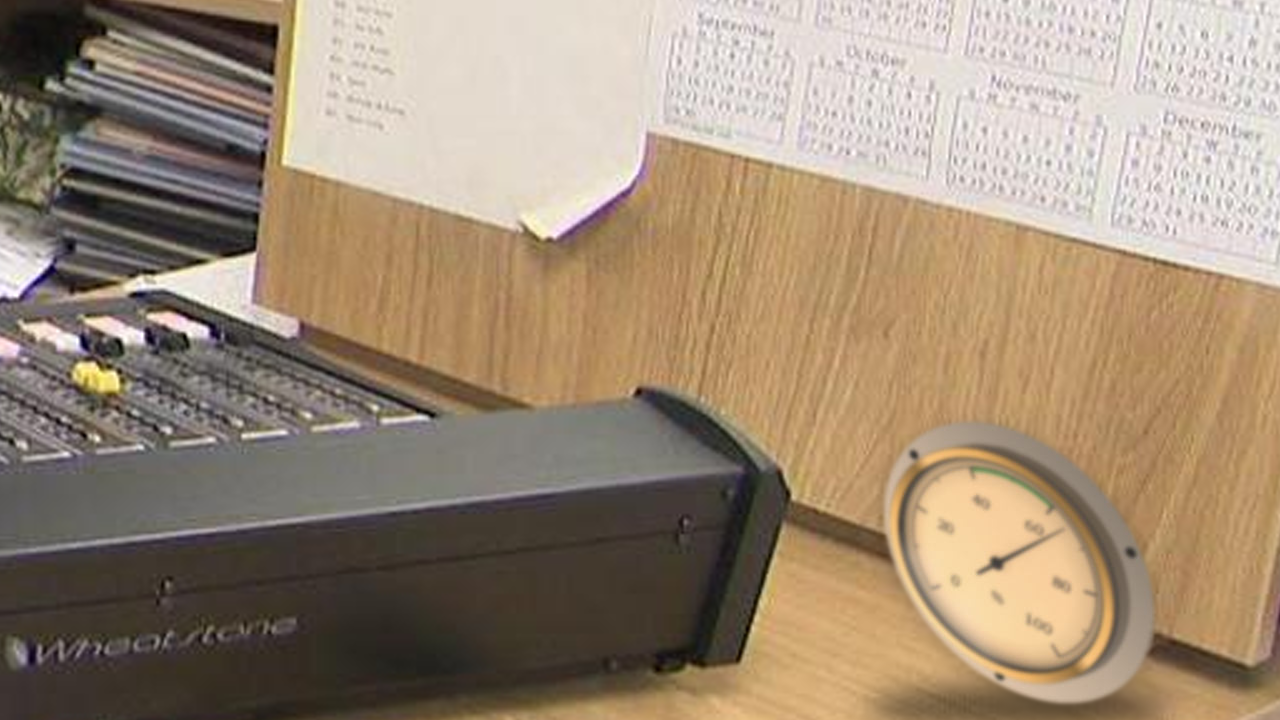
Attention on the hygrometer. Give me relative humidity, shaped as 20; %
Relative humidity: 65; %
